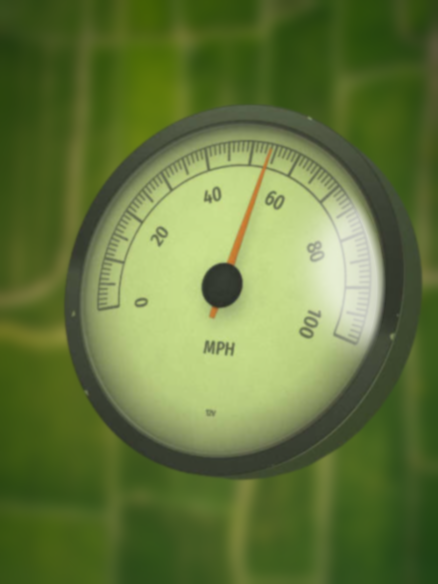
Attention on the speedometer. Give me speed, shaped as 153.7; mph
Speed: 55; mph
